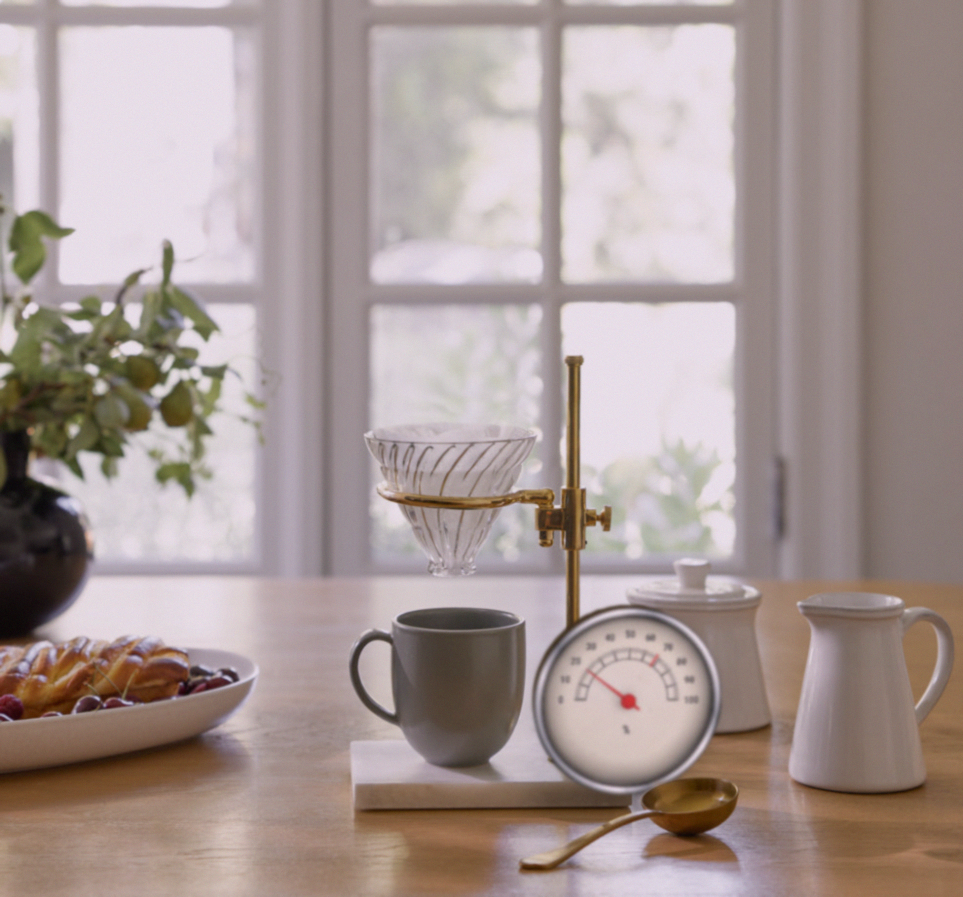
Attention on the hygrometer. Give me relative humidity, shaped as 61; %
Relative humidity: 20; %
